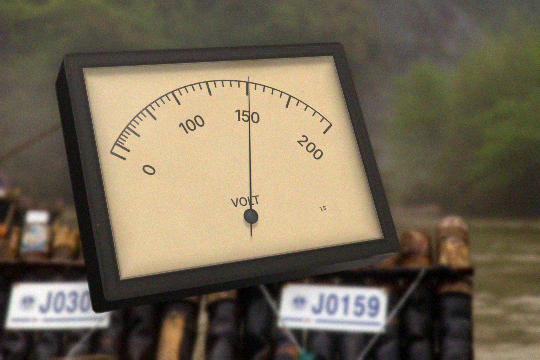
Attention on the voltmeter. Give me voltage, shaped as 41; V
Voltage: 150; V
